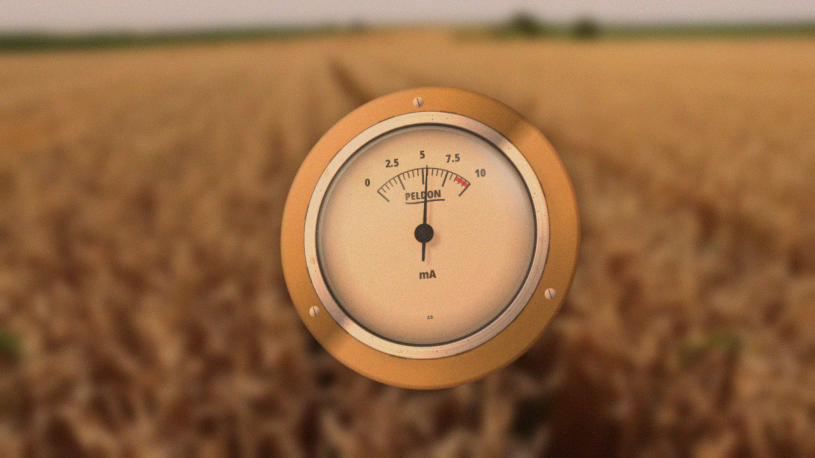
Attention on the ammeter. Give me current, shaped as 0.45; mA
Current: 5.5; mA
